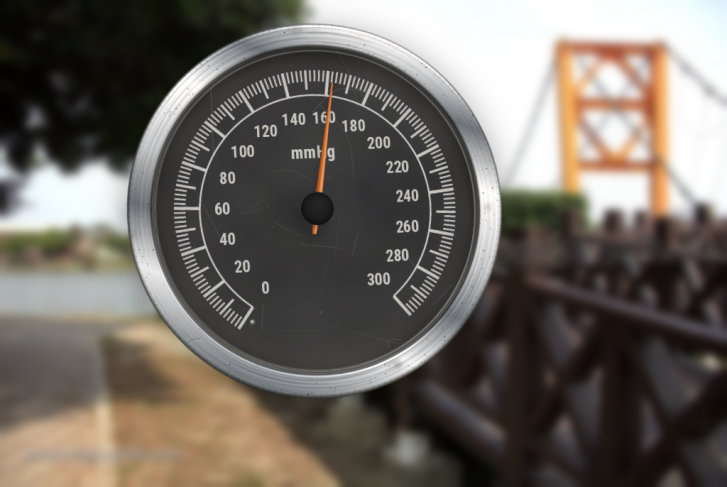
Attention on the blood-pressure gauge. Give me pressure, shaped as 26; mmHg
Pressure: 162; mmHg
